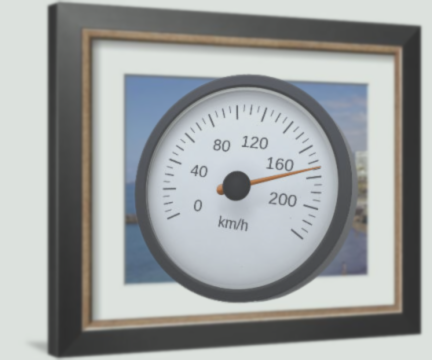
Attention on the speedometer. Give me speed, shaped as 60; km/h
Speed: 175; km/h
